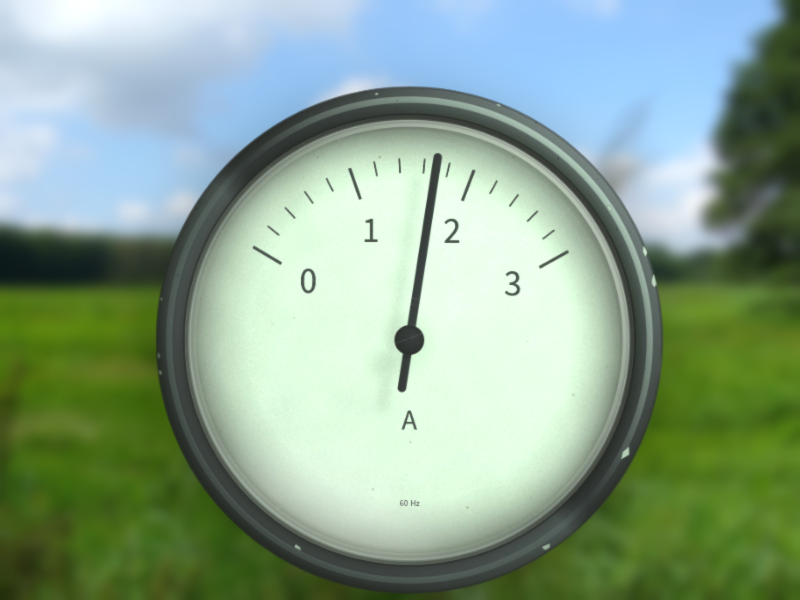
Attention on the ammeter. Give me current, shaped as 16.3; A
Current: 1.7; A
